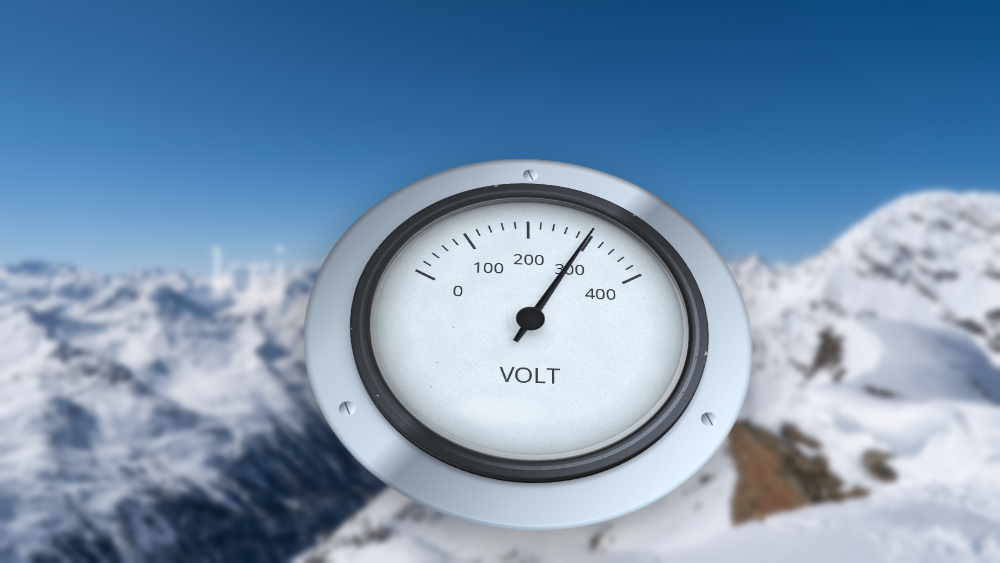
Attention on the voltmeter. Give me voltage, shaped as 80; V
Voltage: 300; V
